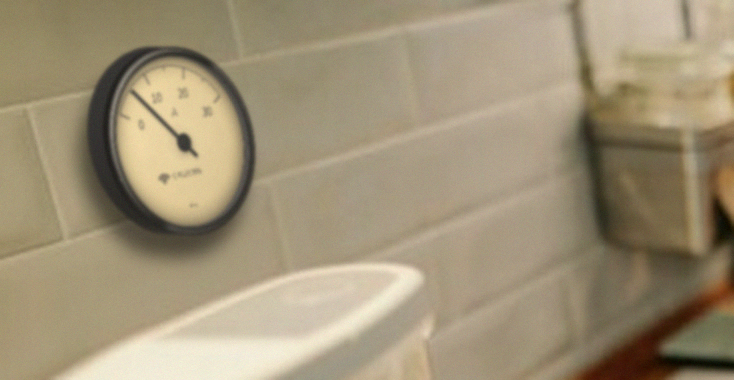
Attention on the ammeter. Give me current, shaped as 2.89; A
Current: 5; A
